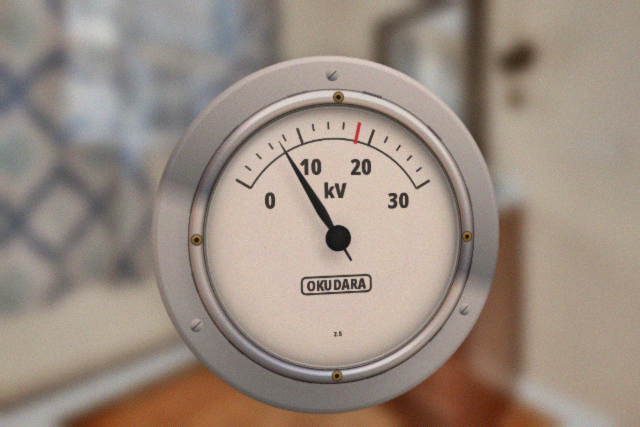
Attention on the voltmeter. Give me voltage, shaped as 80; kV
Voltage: 7; kV
